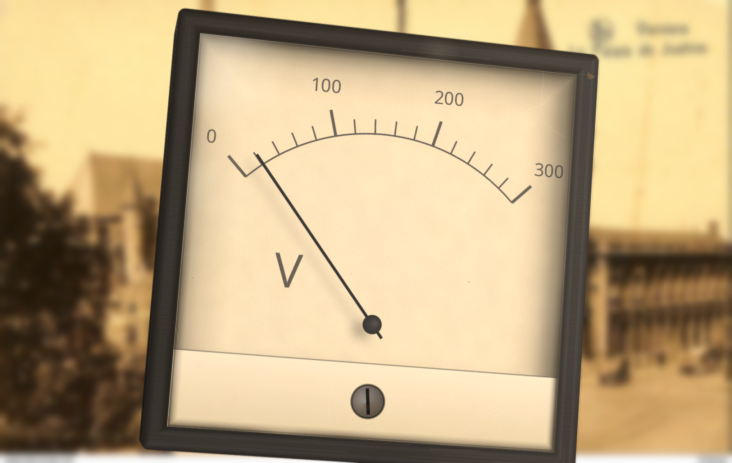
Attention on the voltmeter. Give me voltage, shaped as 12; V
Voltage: 20; V
